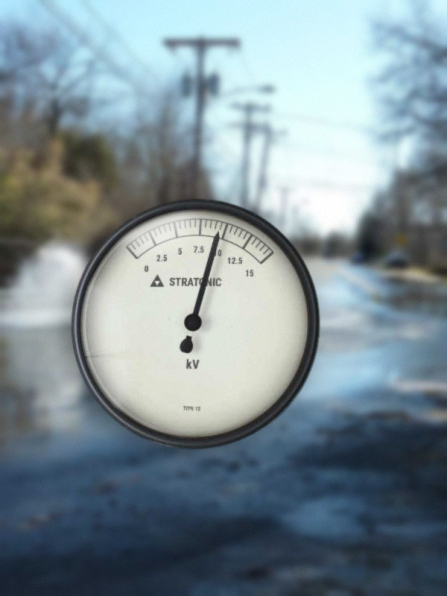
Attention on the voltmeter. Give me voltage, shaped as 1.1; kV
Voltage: 9.5; kV
